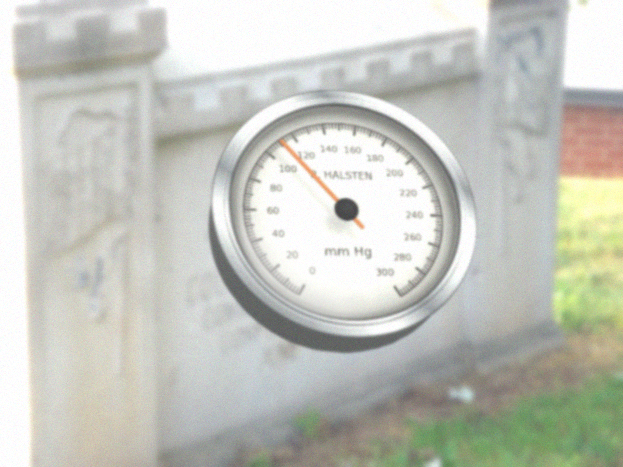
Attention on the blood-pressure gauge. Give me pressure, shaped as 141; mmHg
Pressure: 110; mmHg
